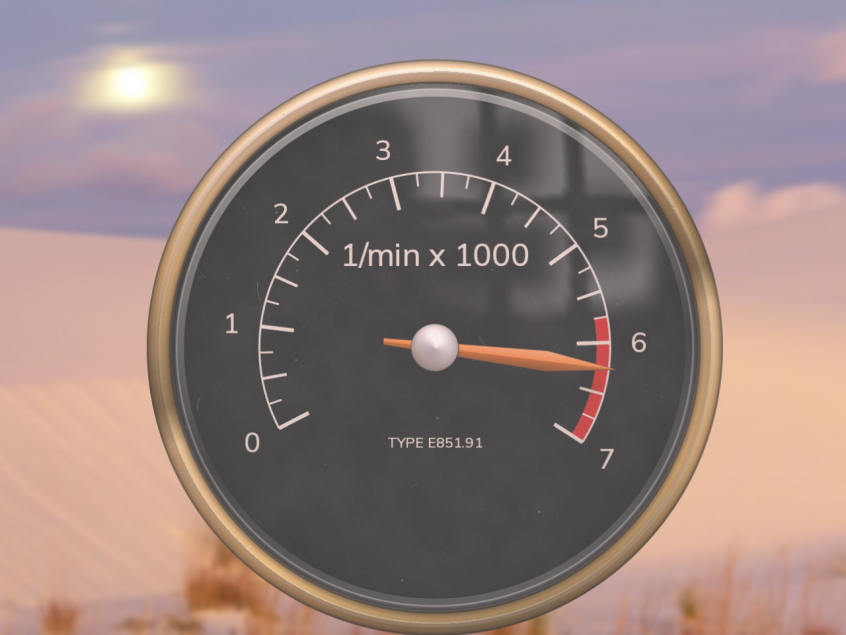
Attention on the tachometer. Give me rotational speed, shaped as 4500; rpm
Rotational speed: 6250; rpm
